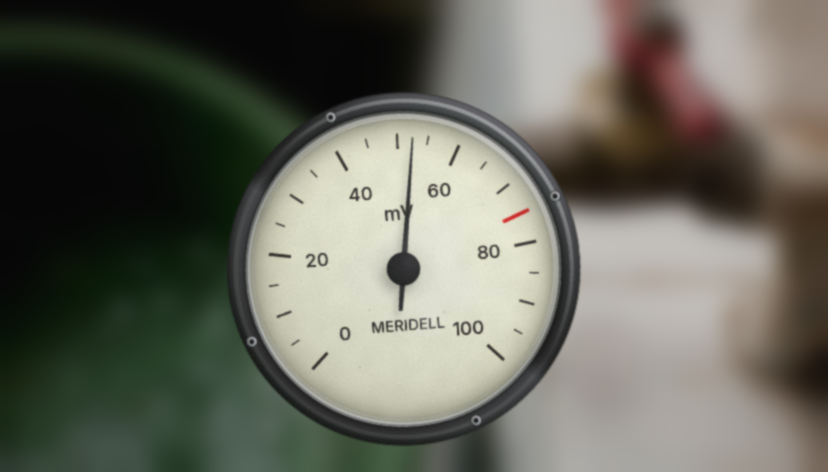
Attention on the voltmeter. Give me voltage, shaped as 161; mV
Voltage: 52.5; mV
